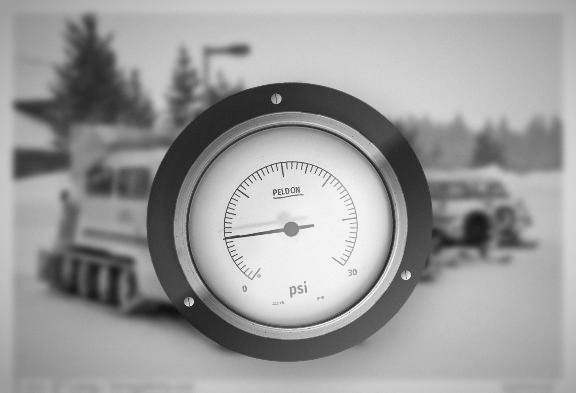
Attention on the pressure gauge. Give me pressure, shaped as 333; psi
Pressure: 5; psi
